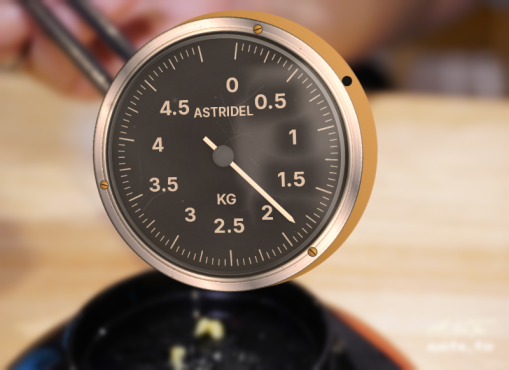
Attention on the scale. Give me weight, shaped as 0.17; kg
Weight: 1.85; kg
